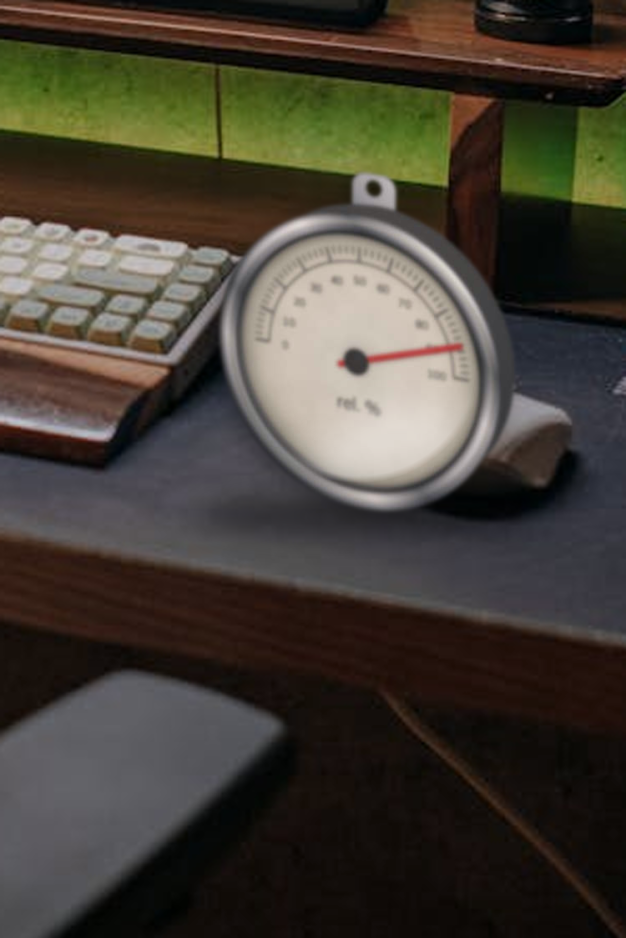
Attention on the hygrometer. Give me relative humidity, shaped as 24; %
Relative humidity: 90; %
